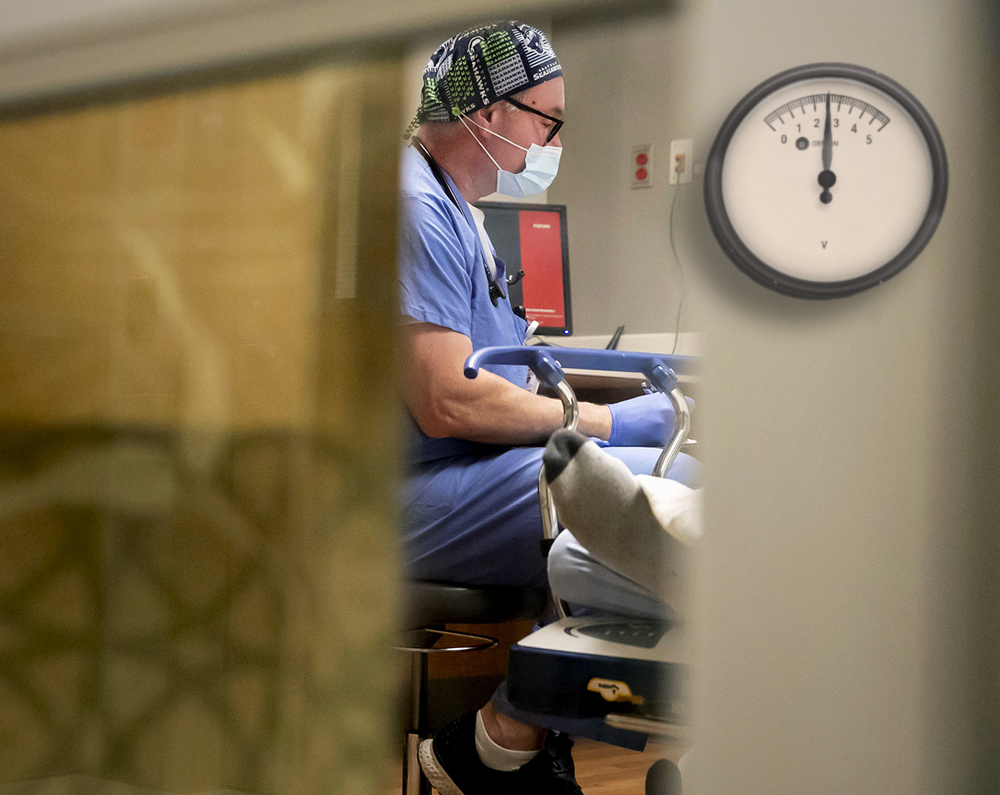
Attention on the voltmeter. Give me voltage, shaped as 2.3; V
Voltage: 2.5; V
